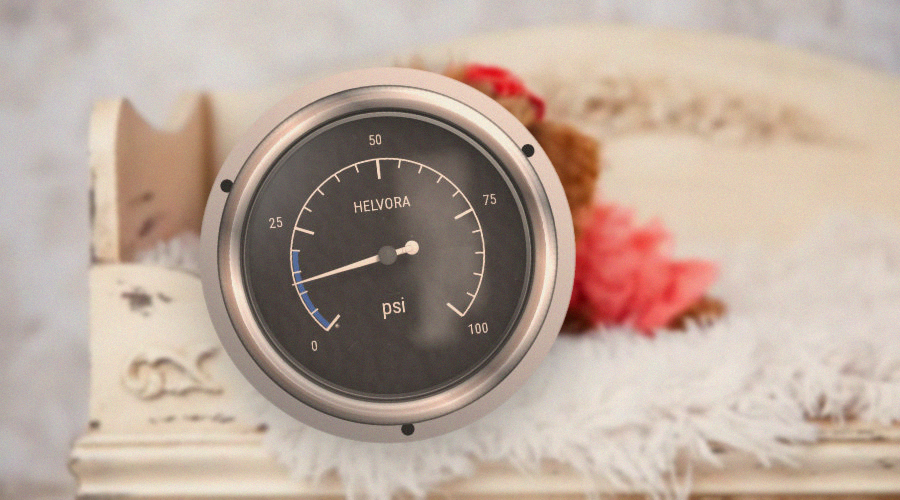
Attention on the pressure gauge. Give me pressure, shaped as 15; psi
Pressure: 12.5; psi
